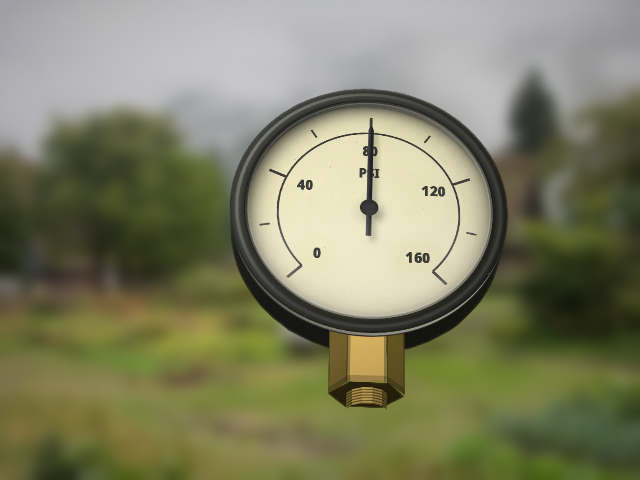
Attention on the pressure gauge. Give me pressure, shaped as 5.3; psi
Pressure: 80; psi
